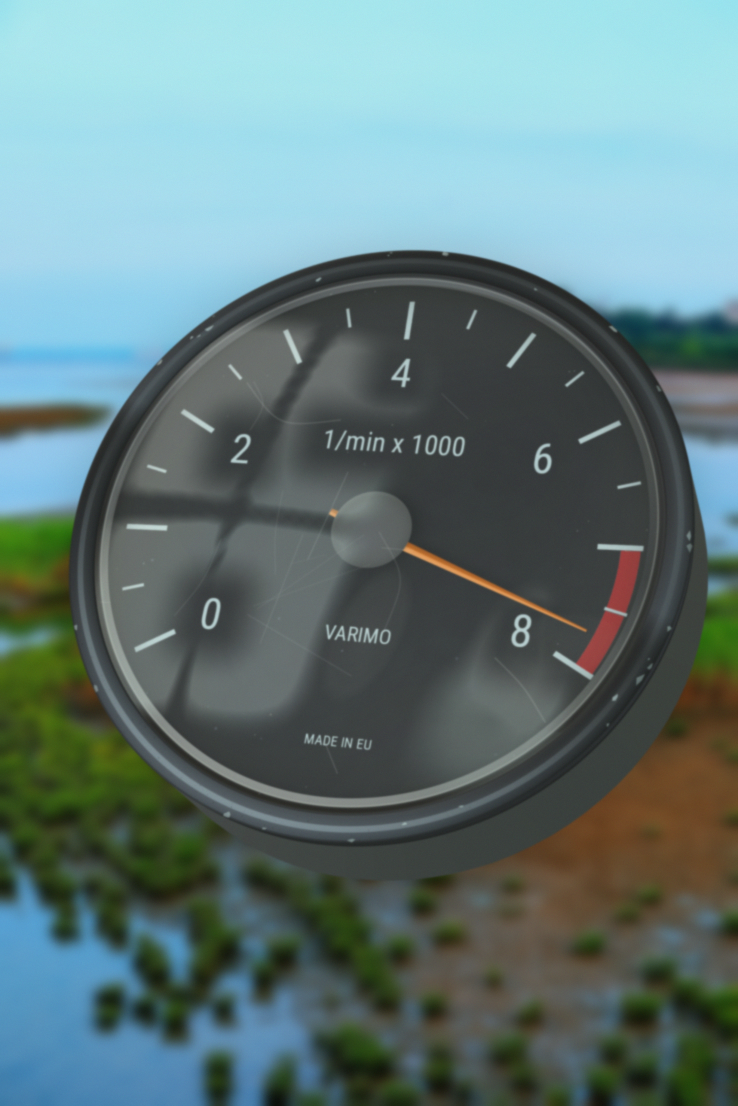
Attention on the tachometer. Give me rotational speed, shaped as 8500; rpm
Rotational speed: 7750; rpm
